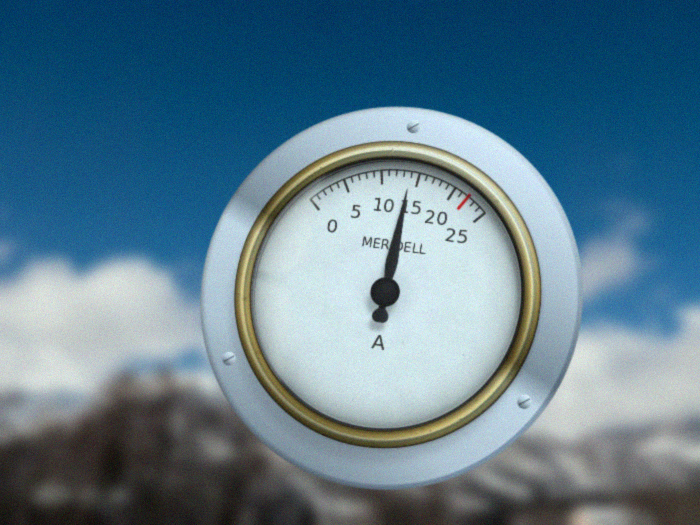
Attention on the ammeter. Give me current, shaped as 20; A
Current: 14; A
